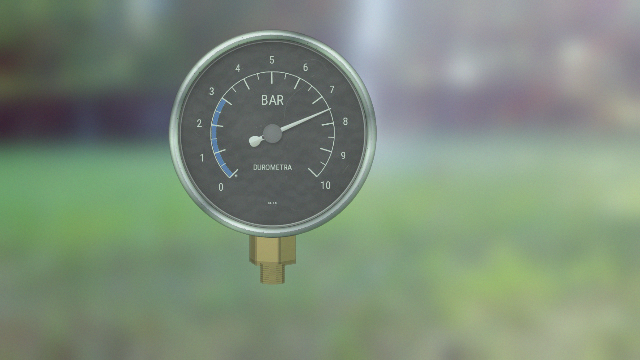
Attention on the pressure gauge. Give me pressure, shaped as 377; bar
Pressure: 7.5; bar
